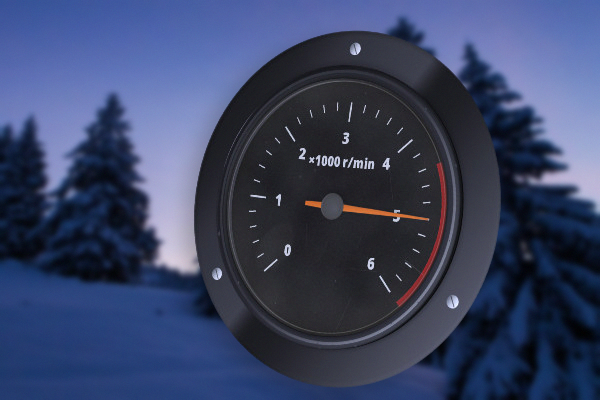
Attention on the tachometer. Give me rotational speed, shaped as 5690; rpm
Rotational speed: 5000; rpm
